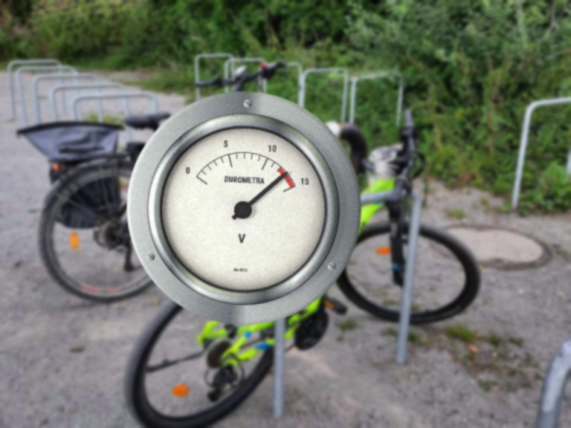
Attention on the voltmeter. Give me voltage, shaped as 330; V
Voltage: 13; V
